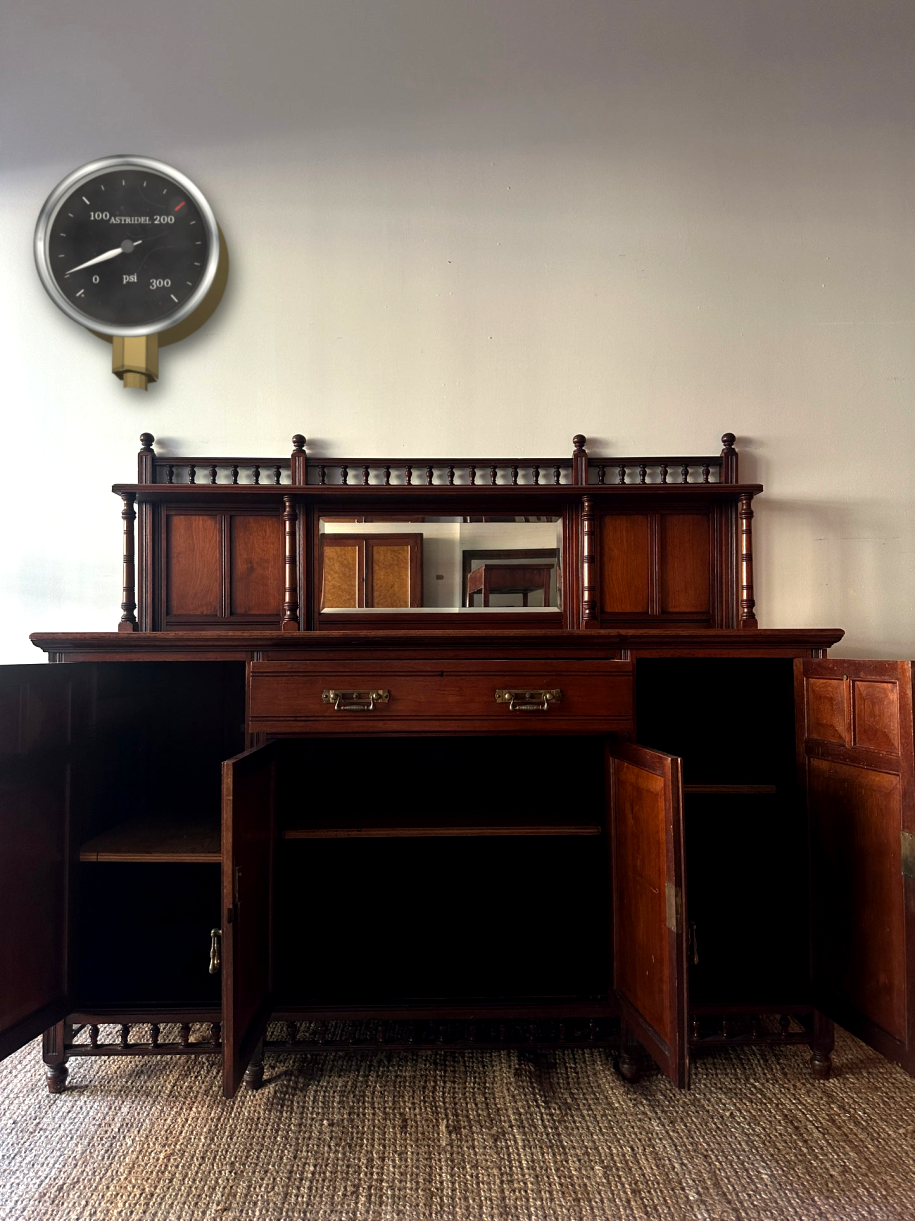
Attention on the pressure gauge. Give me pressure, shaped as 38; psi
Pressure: 20; psi
